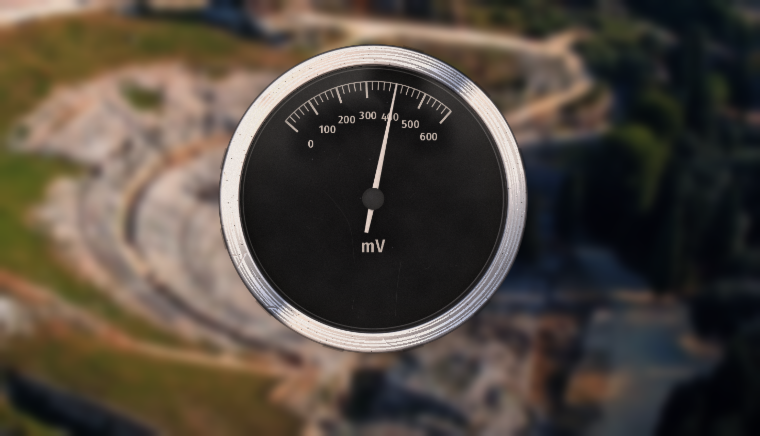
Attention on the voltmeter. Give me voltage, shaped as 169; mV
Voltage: 400; mV
